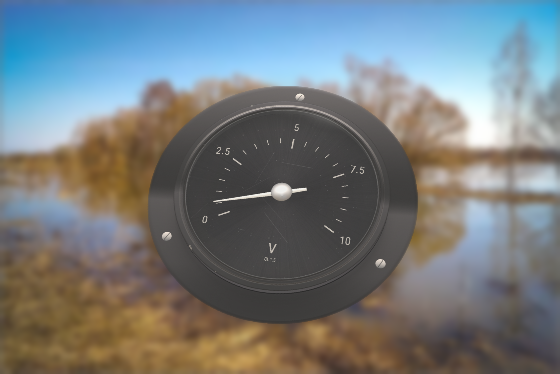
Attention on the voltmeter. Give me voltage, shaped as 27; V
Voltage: 0.5; V
